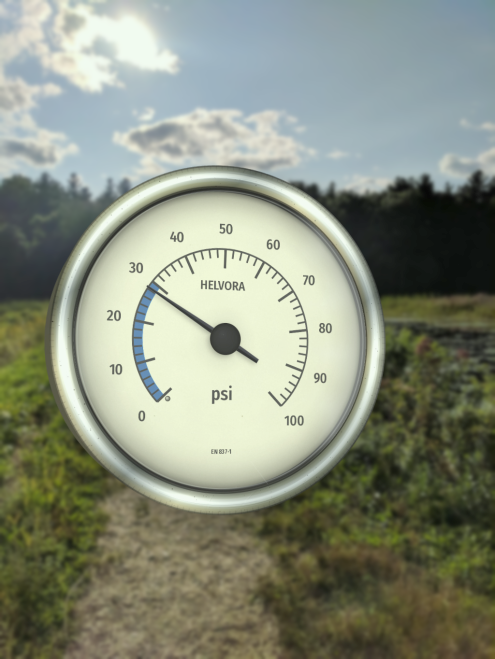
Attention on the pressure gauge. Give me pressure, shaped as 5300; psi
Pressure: 28; psi
